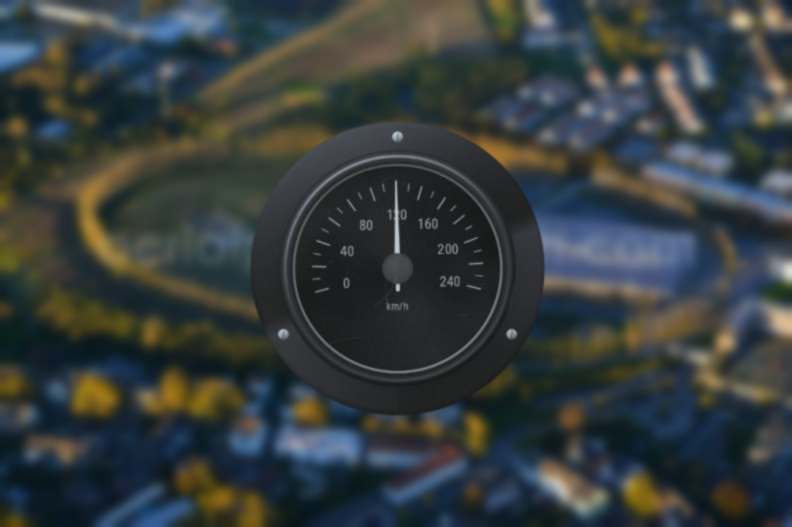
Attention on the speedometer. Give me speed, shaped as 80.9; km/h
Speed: 120; km/h
